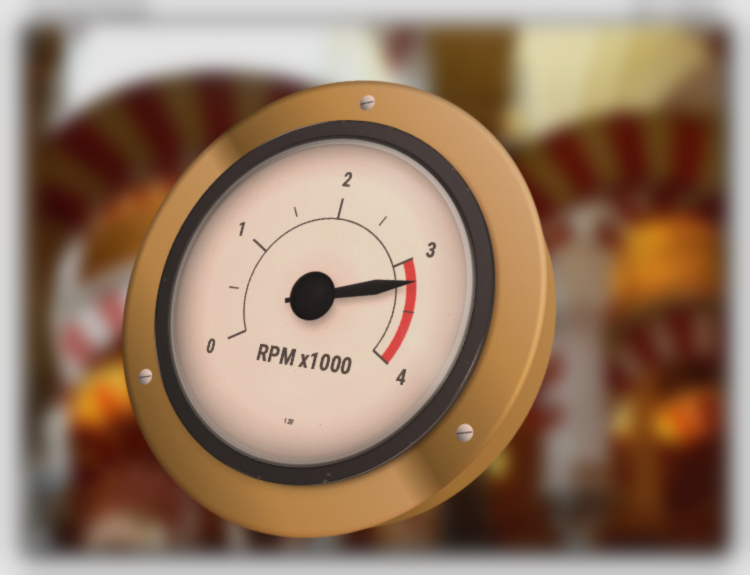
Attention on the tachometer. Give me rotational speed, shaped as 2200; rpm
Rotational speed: 3250; rpm
